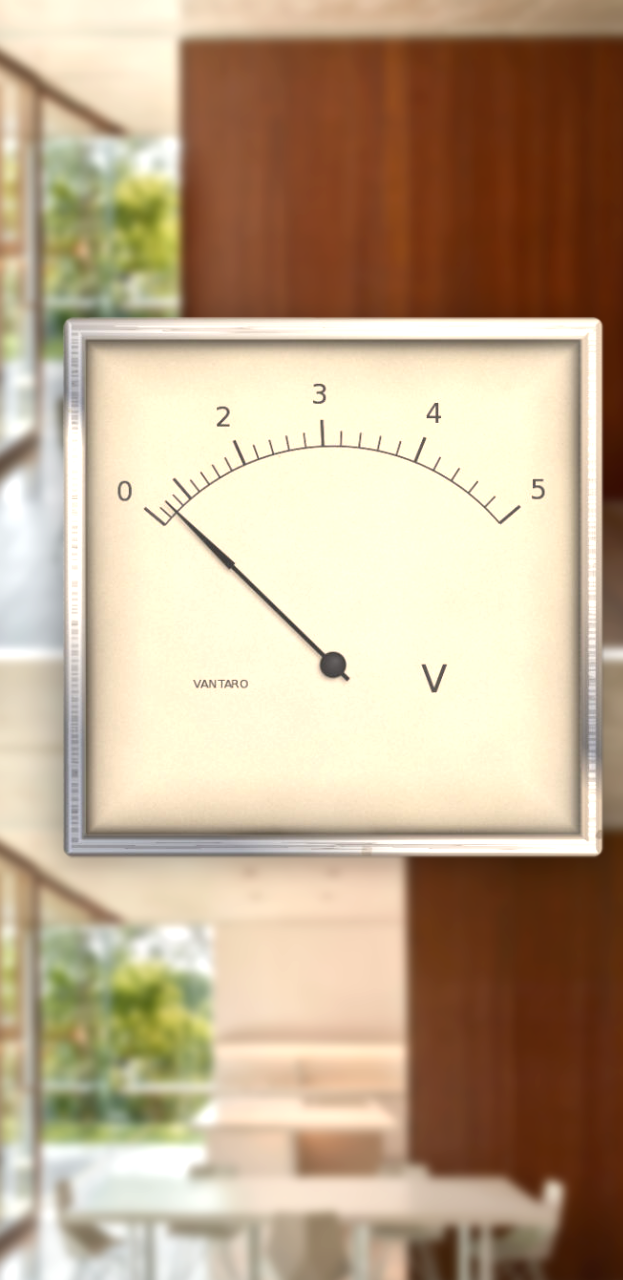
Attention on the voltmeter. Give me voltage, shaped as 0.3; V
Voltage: 0.6; V
